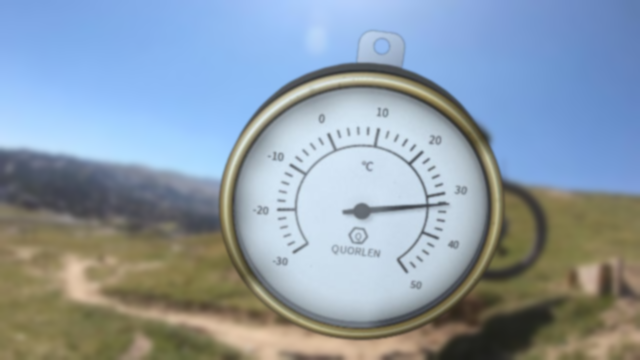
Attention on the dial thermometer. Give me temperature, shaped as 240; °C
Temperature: 32; °C
